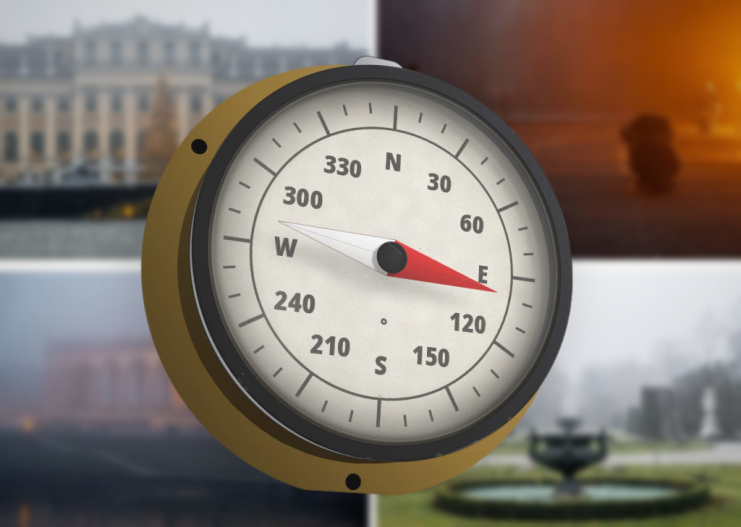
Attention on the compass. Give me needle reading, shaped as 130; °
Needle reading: 100; °
